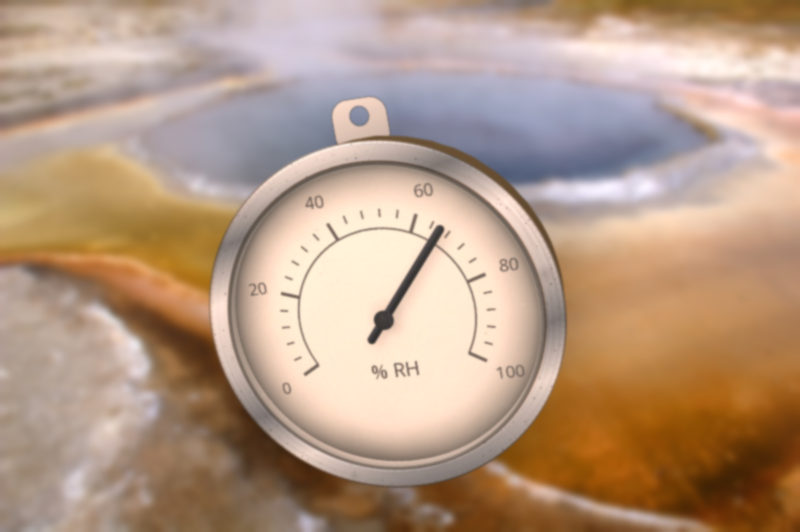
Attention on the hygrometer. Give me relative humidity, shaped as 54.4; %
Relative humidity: 66; %
